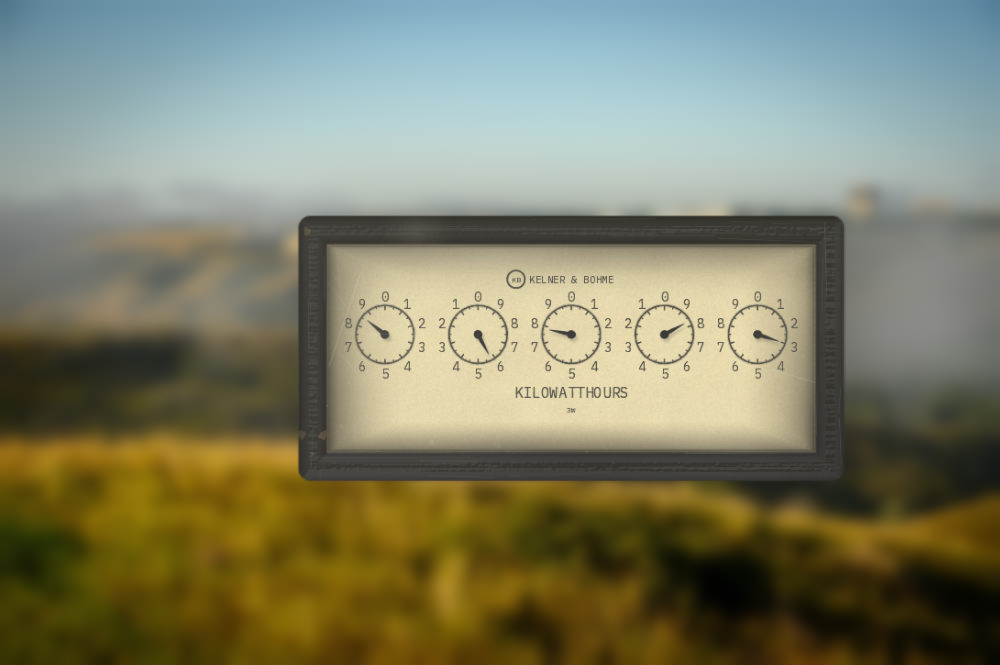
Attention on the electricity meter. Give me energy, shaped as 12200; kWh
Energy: 85783; kWh
